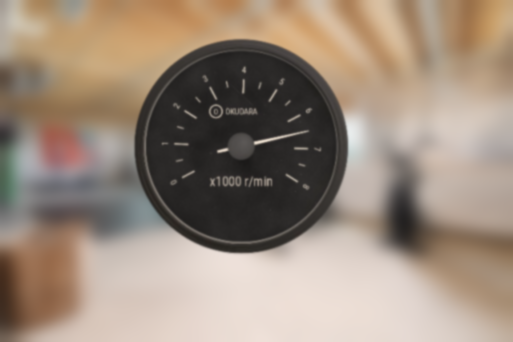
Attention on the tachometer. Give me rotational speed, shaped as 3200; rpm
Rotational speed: 6500; rpm
